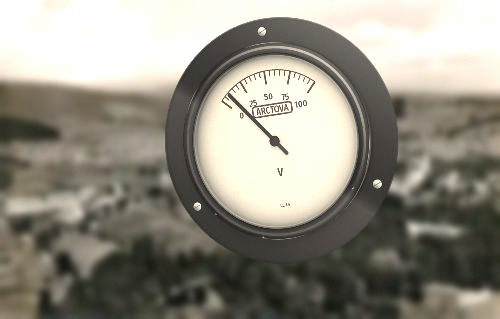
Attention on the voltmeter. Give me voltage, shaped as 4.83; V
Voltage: 10; V
